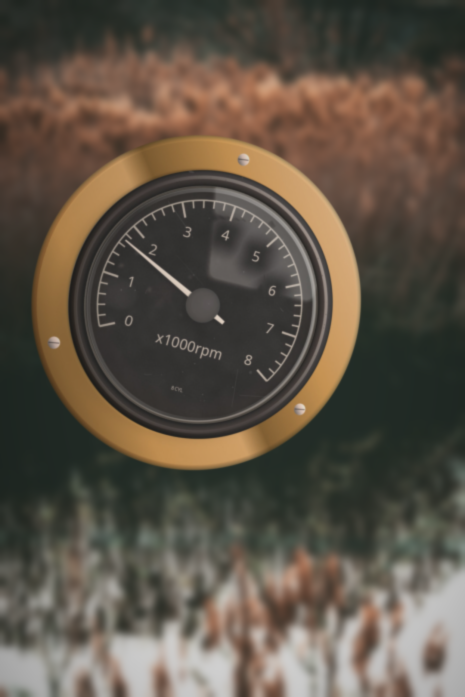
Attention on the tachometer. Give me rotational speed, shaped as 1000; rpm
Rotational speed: 1700; rpm
